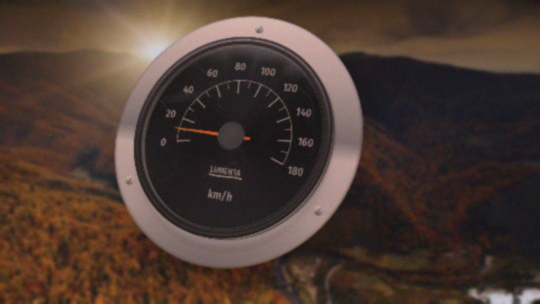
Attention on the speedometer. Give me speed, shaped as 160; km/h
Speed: 10; km/h
